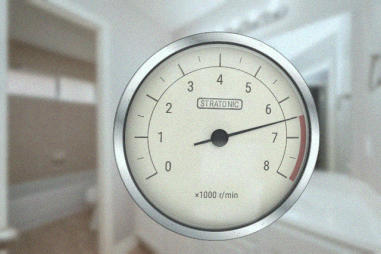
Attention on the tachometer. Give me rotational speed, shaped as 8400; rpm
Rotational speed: 6500; rpm
